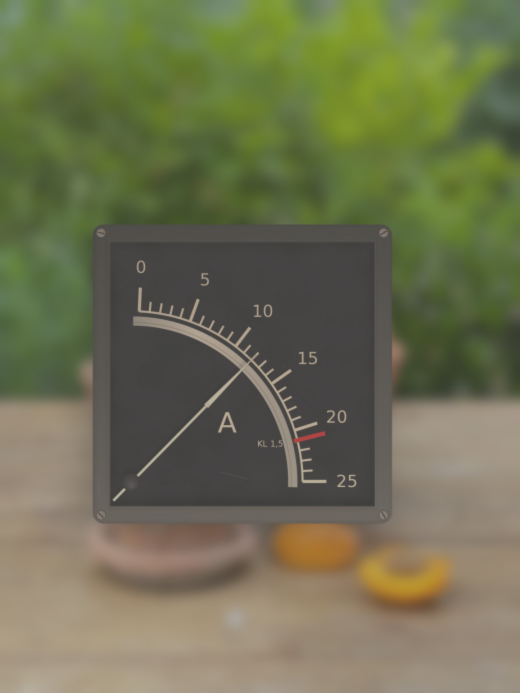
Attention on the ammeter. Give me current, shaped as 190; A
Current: 12; A
